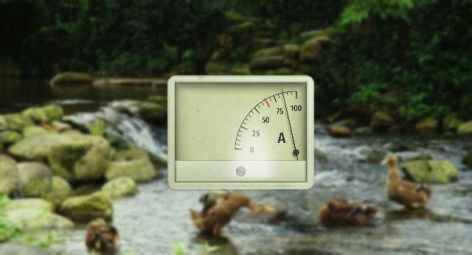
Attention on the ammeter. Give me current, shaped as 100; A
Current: 85; A
